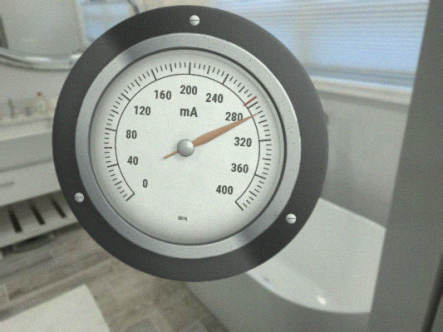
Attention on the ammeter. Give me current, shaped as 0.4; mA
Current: 290; mA
